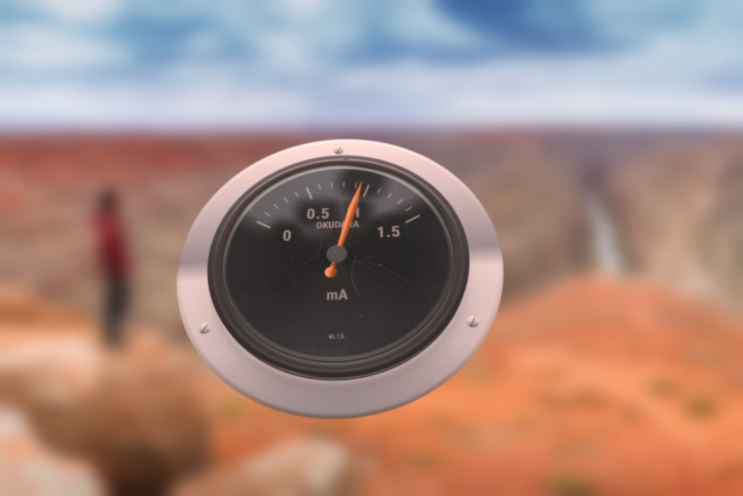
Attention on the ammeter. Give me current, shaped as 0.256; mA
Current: 0.95; mA
